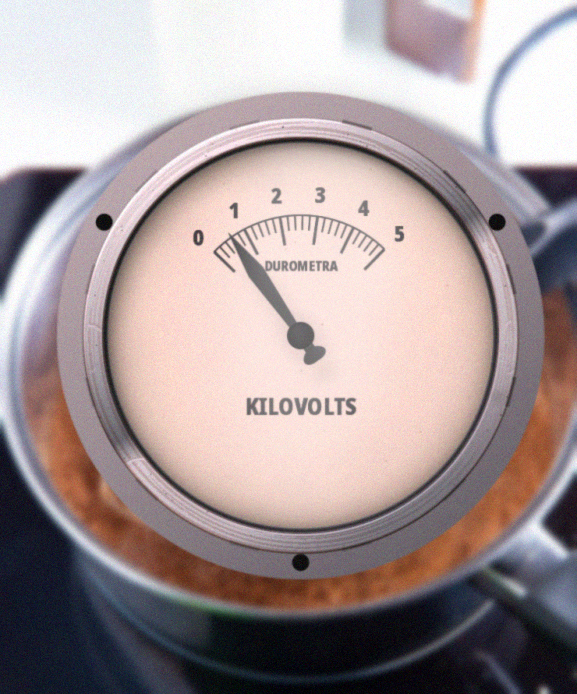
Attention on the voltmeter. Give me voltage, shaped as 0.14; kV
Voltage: 0.6; kV
